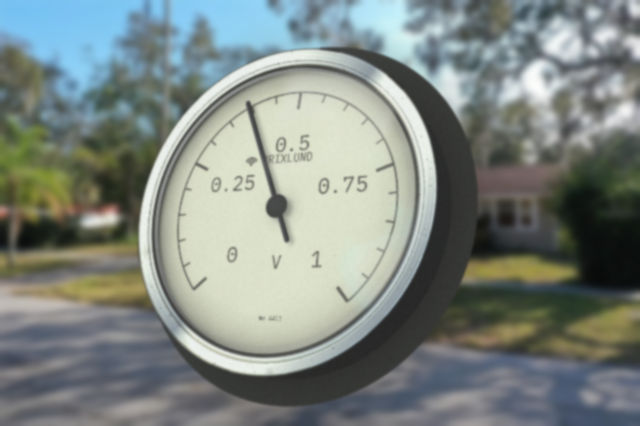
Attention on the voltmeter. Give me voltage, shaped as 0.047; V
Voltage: 0.4; V
